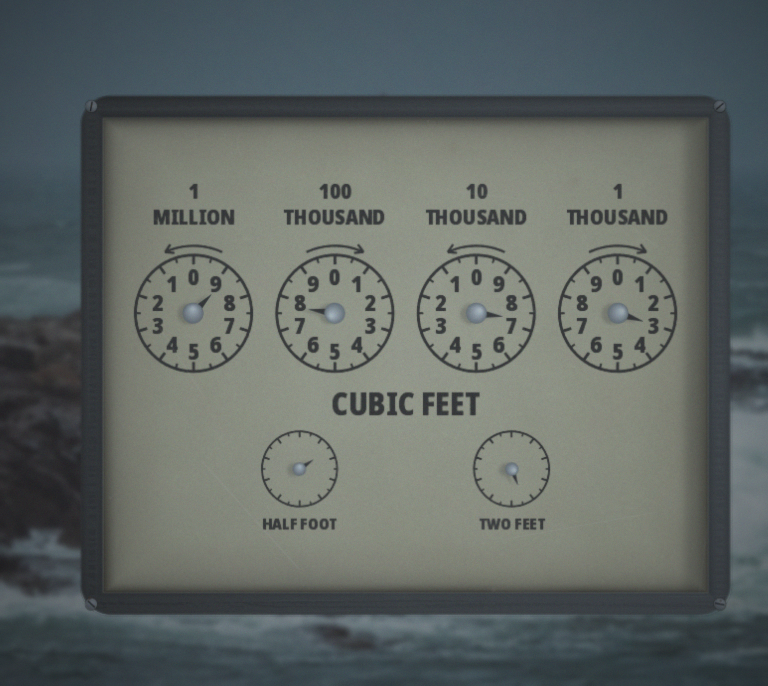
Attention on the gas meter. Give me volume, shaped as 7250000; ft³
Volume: 877300; ft³
